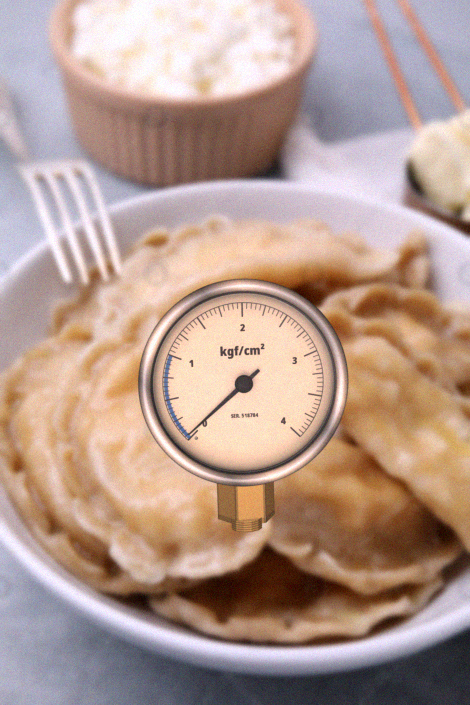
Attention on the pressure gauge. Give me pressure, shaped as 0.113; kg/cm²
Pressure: 0.05; kg/cm²
